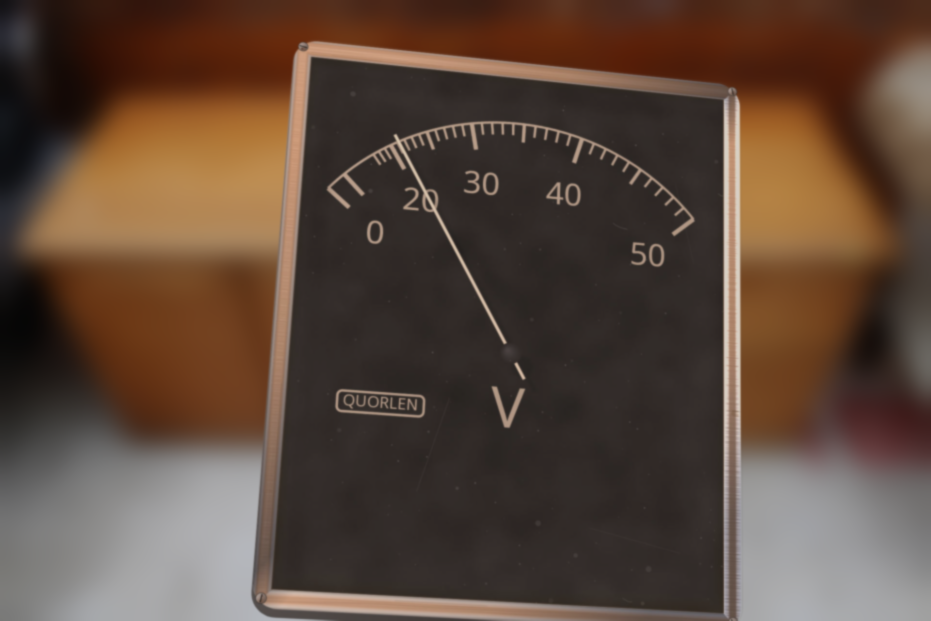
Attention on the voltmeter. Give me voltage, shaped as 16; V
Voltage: 21; V
